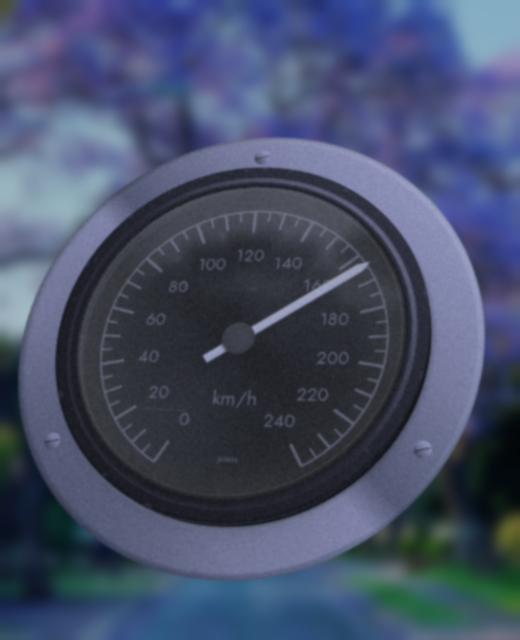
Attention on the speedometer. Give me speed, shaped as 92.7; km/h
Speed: 165; km/h
